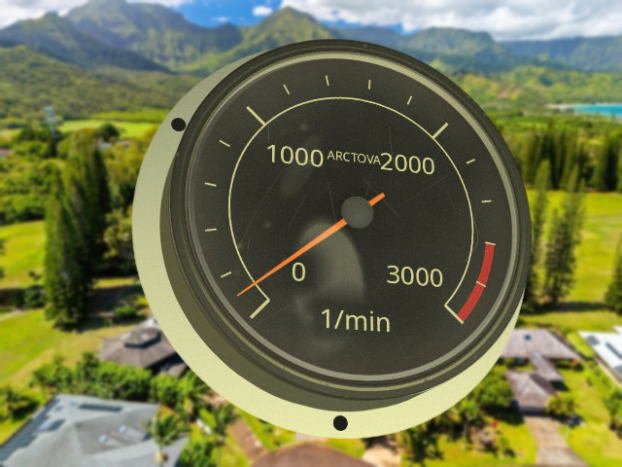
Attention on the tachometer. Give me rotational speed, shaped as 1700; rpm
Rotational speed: 100; rpm
